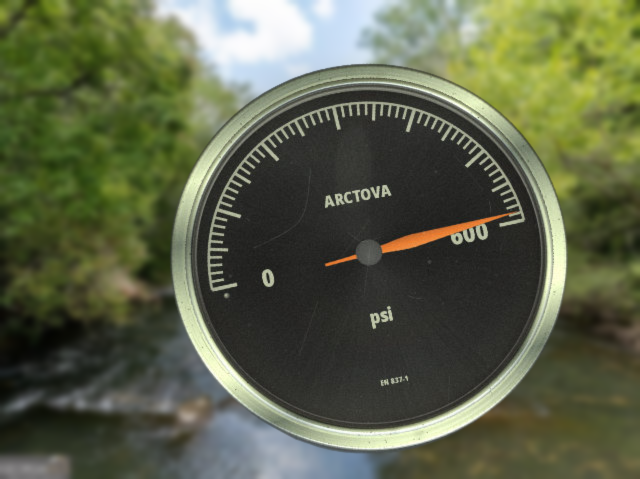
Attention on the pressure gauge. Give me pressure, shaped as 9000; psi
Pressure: 590; psi
